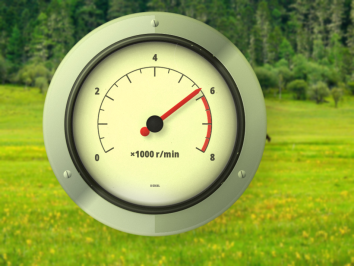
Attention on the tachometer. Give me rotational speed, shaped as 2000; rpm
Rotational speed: 5750; rpm
